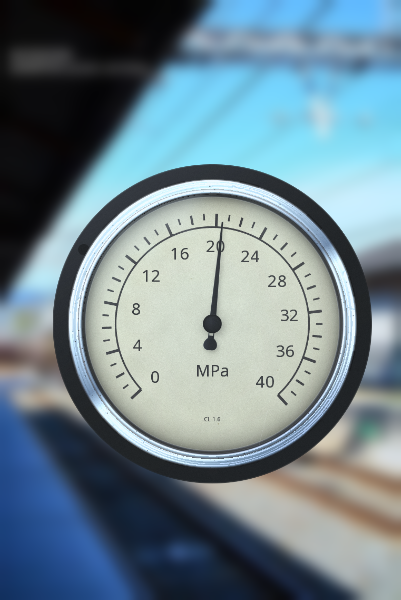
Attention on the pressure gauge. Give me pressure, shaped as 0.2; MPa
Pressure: 20.5; MPa
